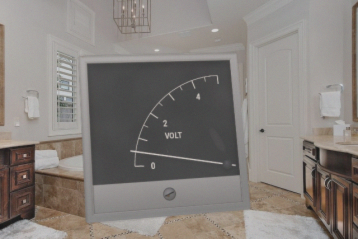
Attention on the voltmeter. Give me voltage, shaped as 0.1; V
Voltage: 0.5; V
